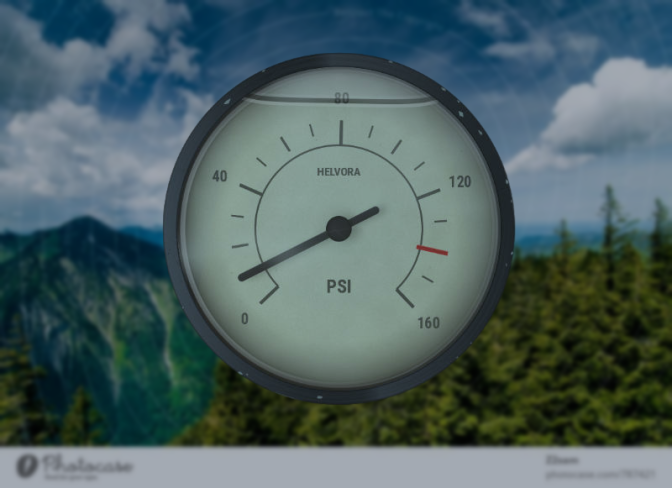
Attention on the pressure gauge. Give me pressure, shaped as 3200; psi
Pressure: 10; psi
